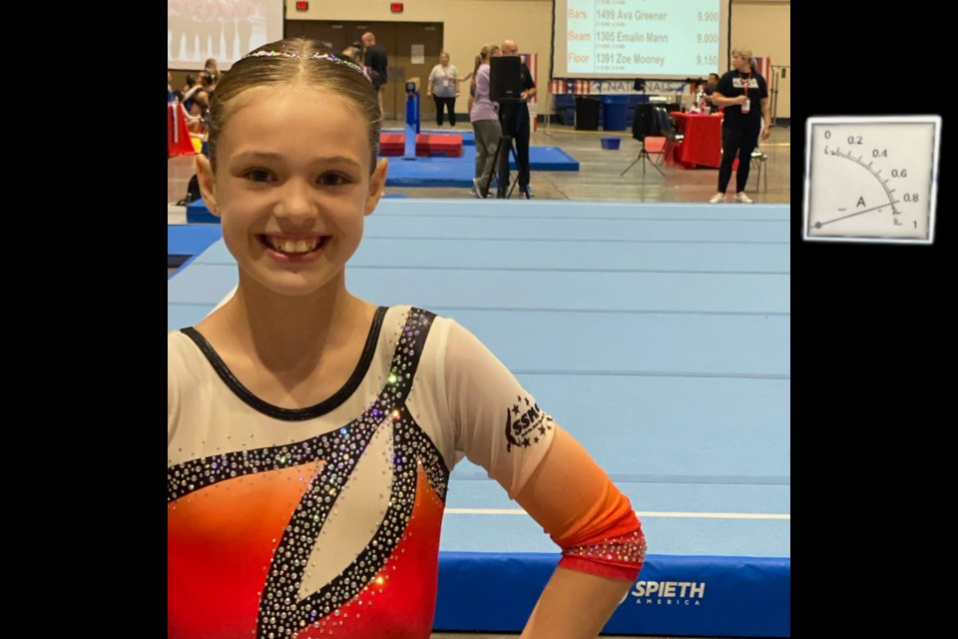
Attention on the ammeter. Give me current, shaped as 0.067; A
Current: 0.8; A
